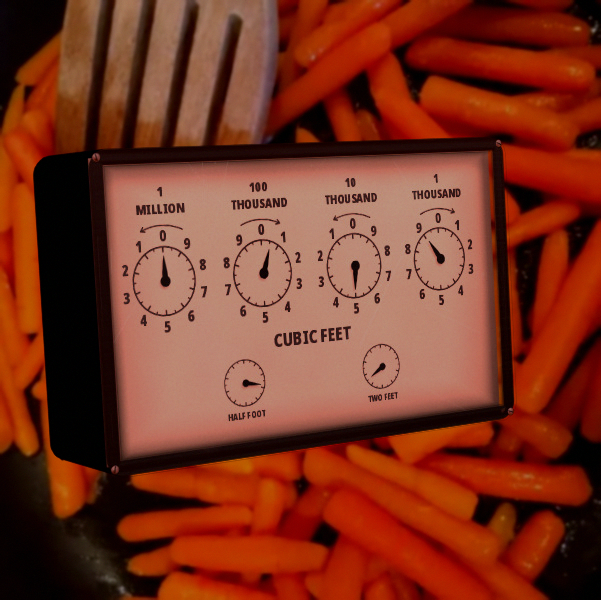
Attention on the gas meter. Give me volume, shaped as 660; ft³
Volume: 4900; ft³
